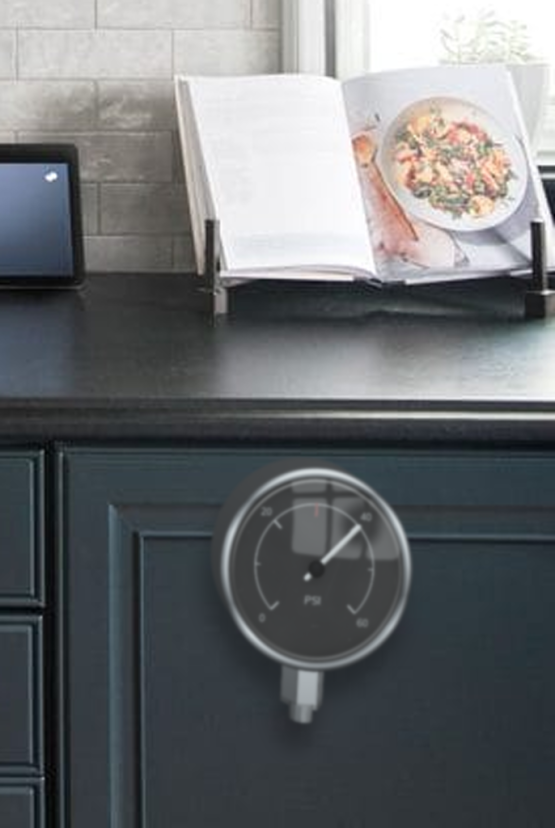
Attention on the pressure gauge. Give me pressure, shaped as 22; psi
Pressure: 40; psi
